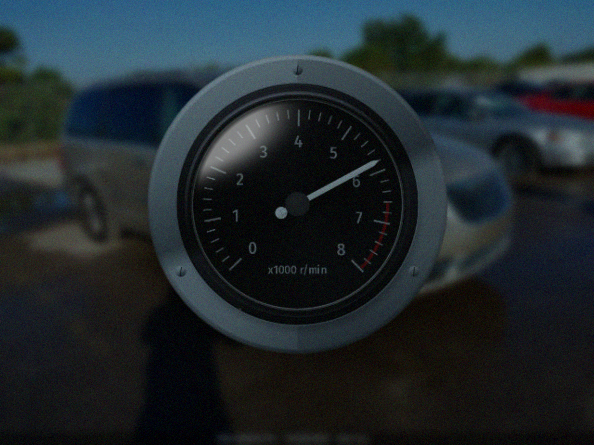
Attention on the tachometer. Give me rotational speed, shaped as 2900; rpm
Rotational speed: 5800; rpm
